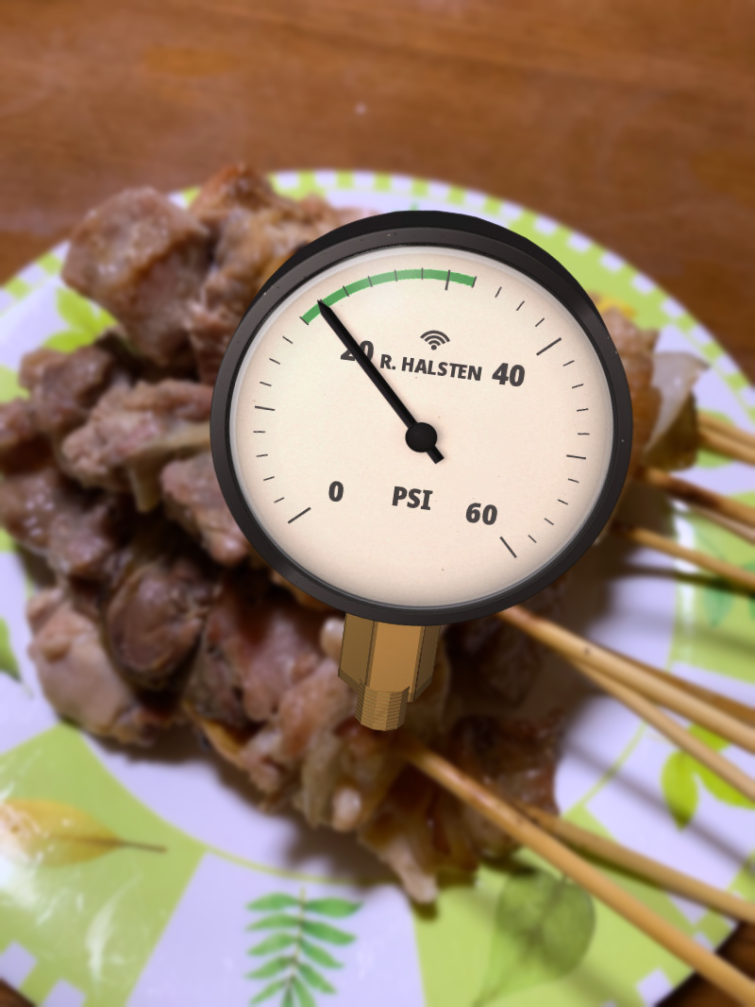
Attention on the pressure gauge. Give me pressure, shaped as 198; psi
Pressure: 20; psi
